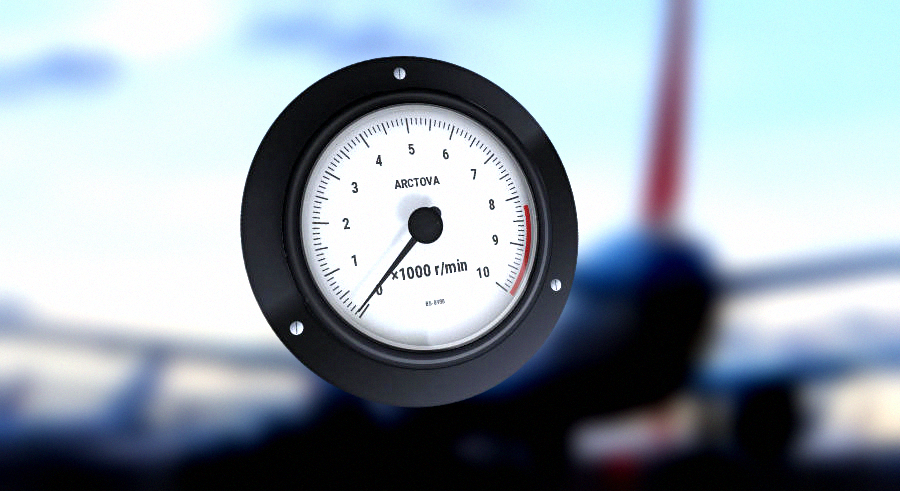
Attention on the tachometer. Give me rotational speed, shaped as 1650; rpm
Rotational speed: 100; rpm
